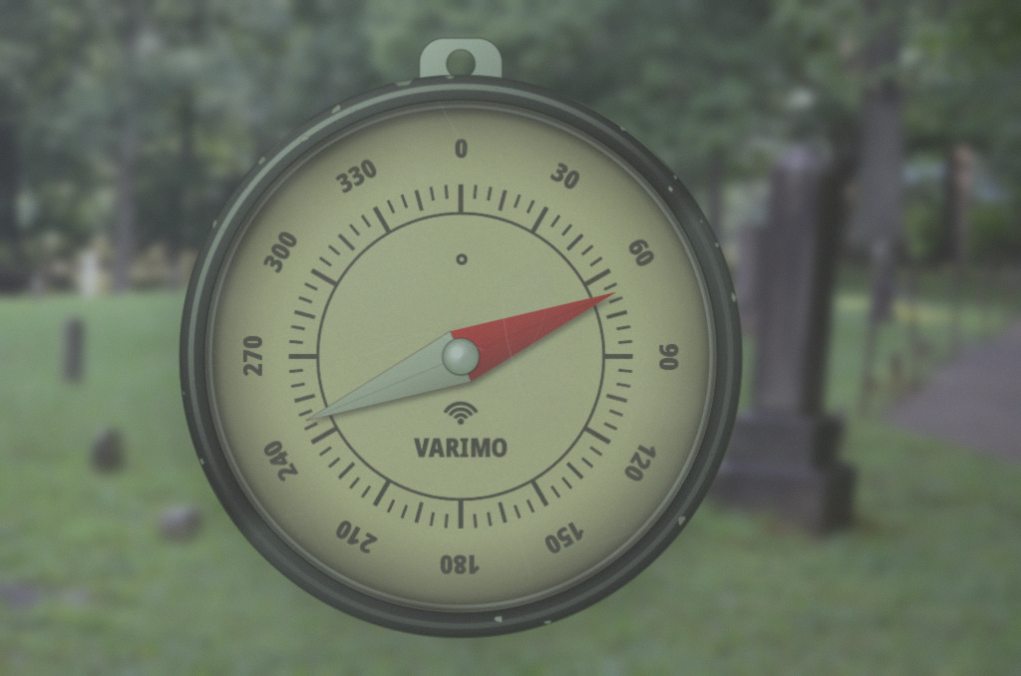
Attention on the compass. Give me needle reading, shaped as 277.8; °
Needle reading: 67.5; °
